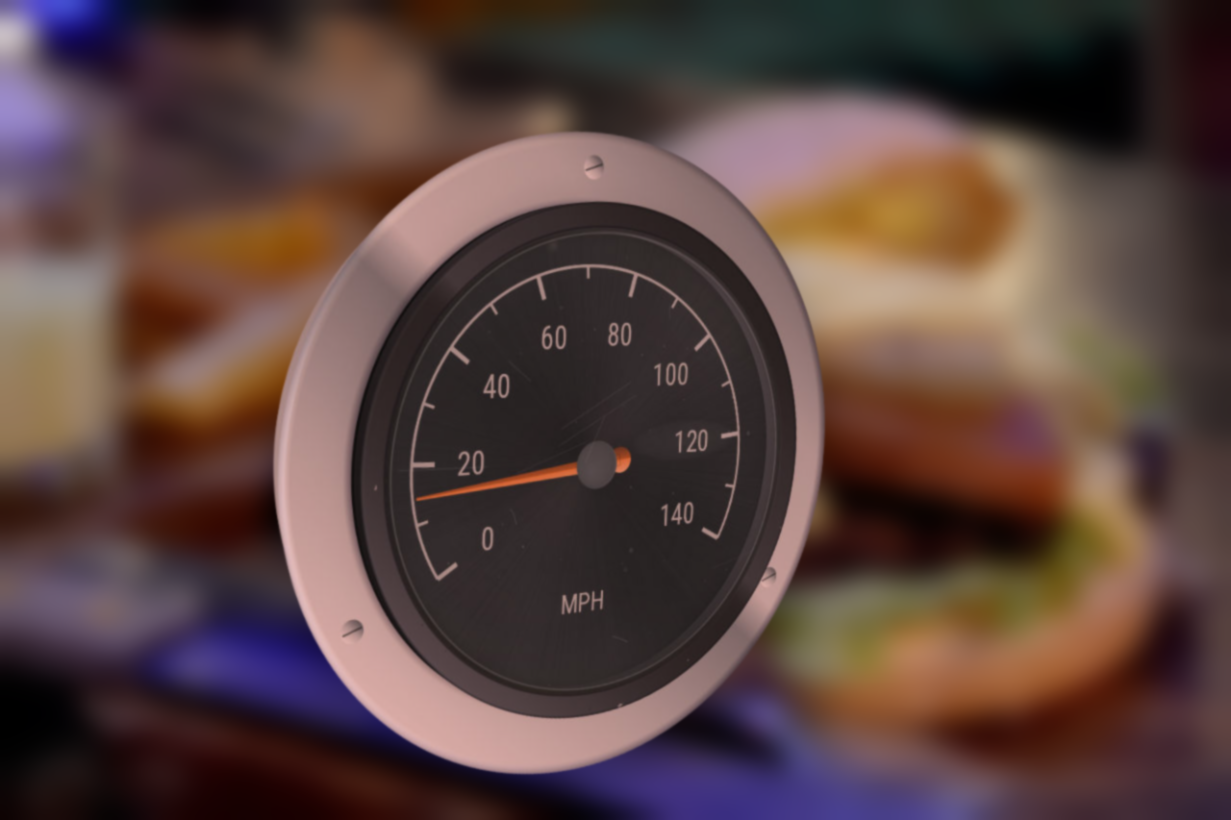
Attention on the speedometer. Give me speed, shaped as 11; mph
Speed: 15; mph
